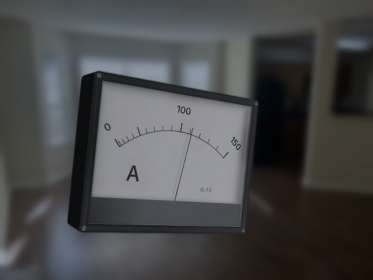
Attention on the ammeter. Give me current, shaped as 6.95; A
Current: 110; A
